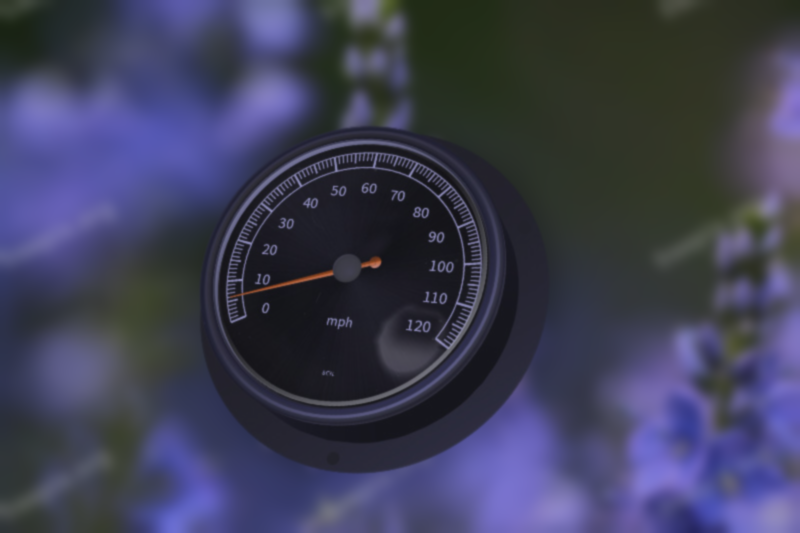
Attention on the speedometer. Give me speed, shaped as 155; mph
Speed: 5; mph
